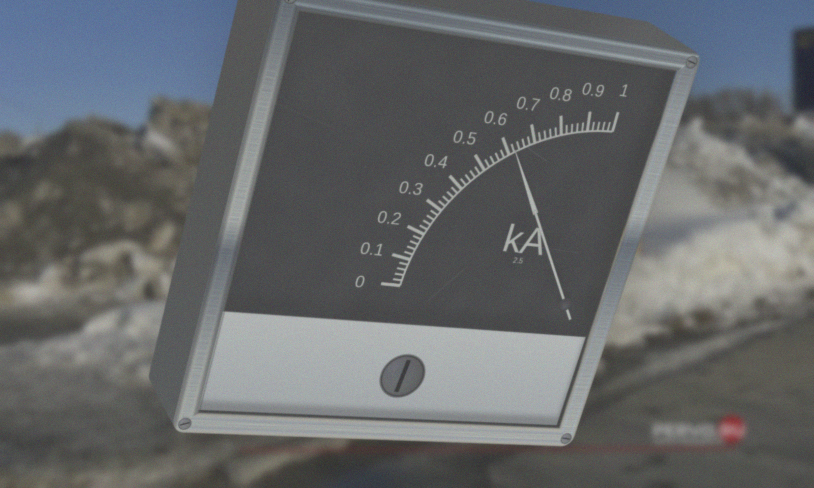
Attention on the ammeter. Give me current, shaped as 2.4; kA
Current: 0.62; kA
